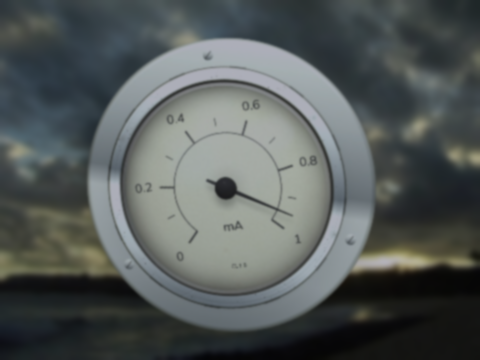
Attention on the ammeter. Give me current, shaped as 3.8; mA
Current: 0.95; mA
